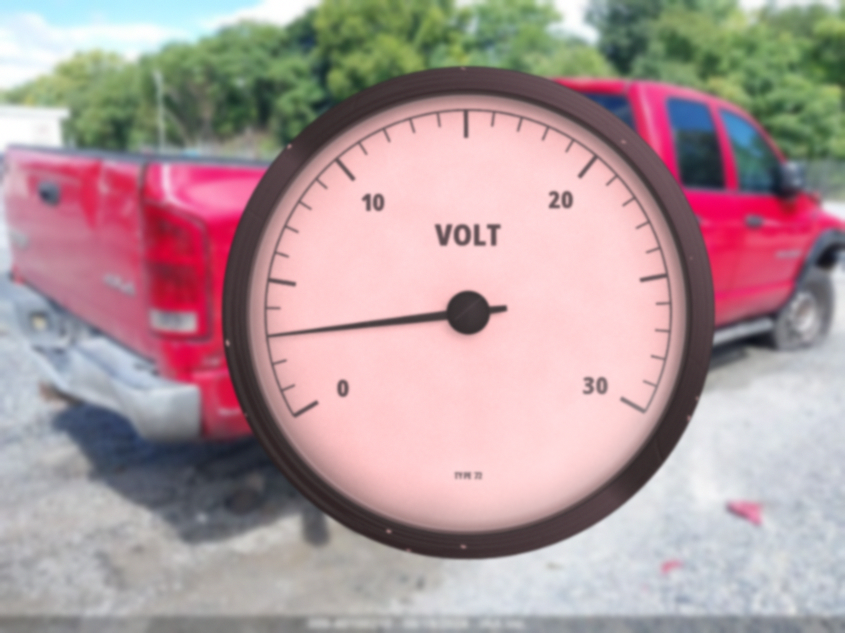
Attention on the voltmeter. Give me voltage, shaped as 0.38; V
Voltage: 3; V
